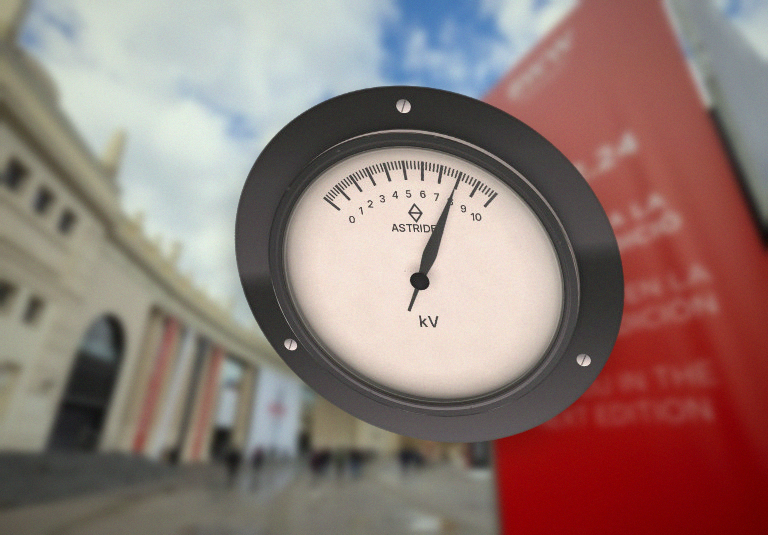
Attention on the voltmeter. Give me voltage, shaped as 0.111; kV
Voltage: 8; kV
